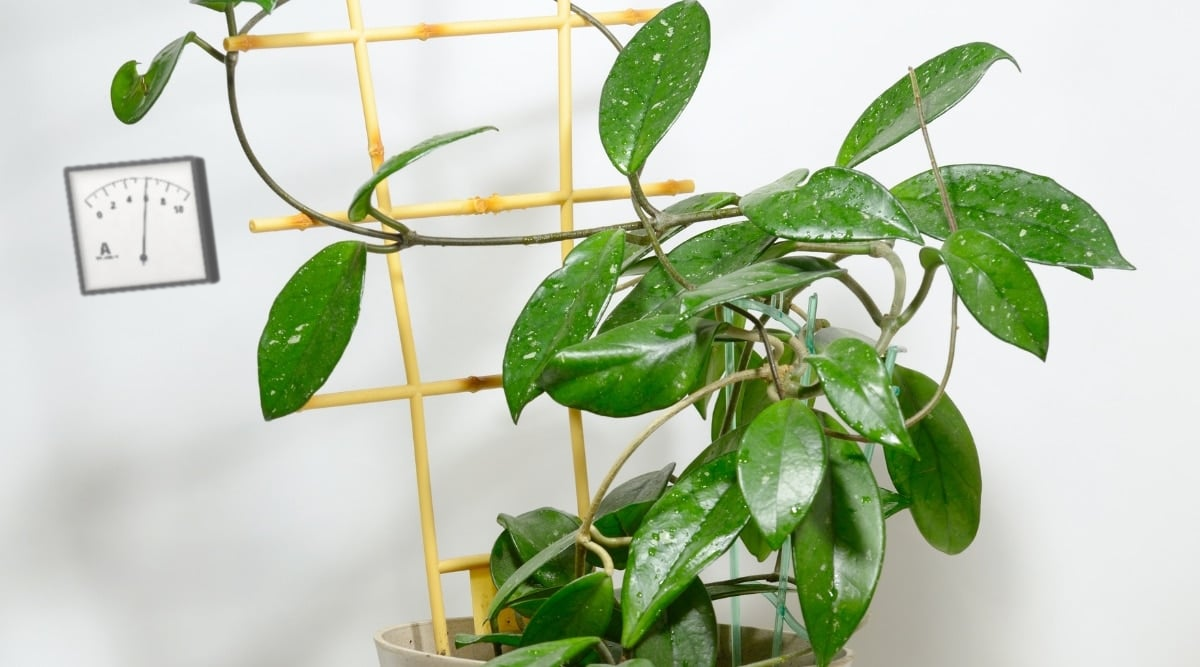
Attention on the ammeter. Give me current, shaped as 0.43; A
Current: 6; A
